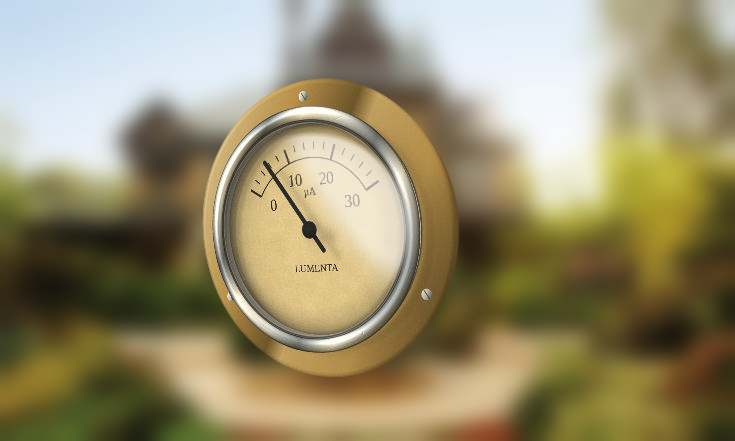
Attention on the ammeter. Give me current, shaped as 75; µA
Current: 6; µA
